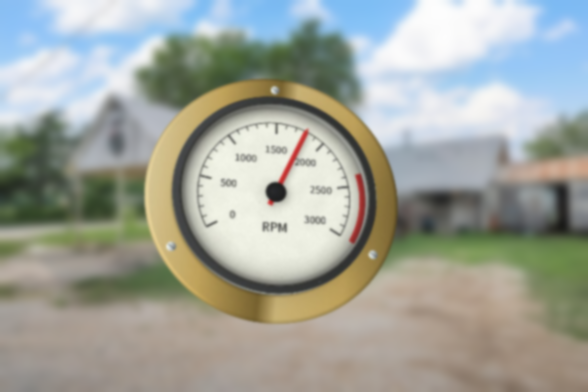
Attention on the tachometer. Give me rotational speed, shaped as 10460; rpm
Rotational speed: 1800; rpm
